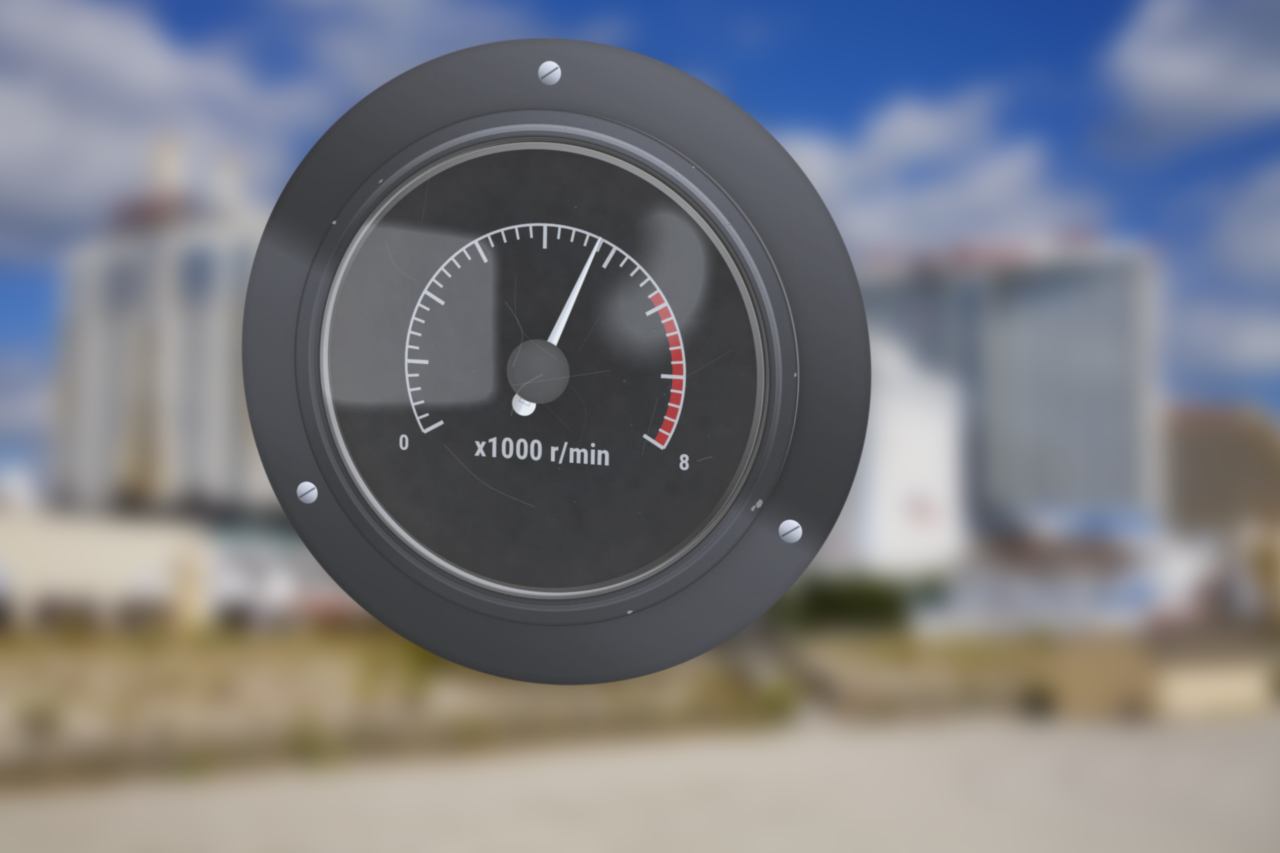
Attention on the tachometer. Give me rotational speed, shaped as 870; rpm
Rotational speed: 4800; rpm
